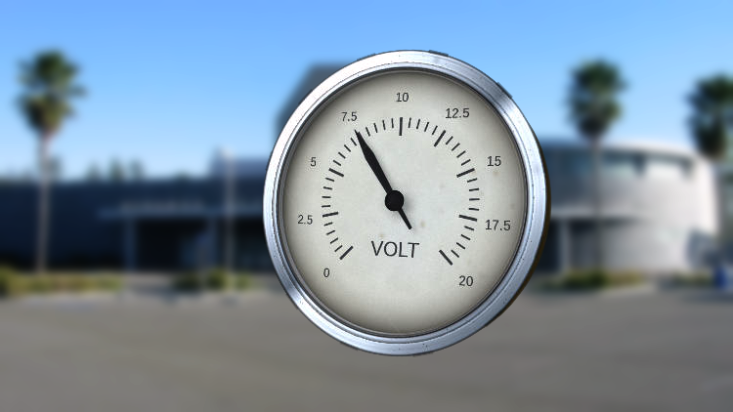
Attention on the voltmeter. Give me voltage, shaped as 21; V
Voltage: 7.5; V
